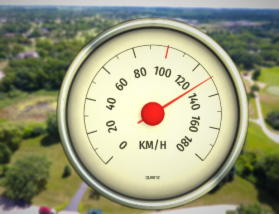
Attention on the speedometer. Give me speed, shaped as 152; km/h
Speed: 130; km/h
